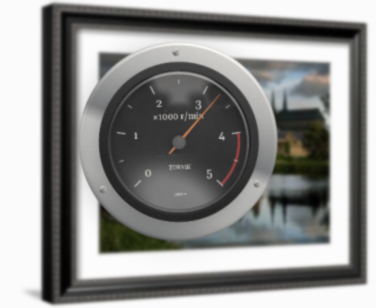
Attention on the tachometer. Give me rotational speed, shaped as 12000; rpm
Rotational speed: 3250; rpm
